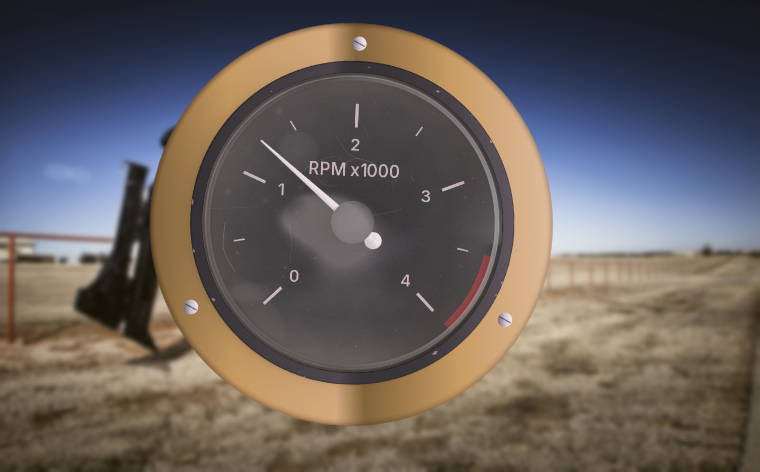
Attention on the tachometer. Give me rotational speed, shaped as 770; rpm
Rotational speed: 1250; rpm
